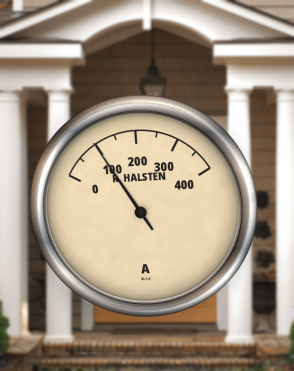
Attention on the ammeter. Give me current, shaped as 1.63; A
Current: 100; A
